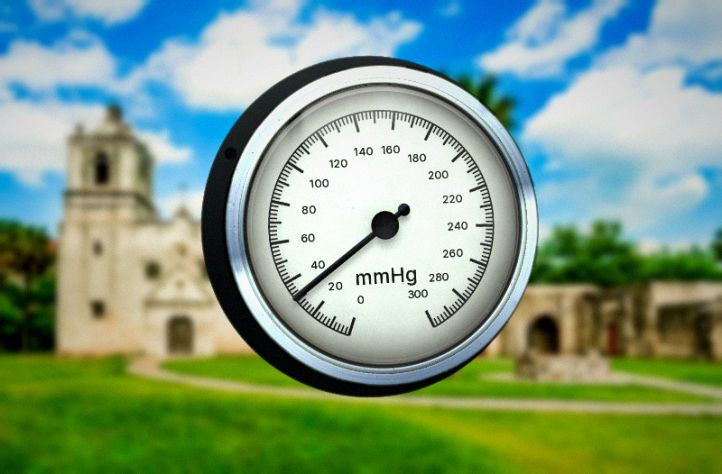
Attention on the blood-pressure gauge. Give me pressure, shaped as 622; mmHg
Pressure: 32; mmHg
